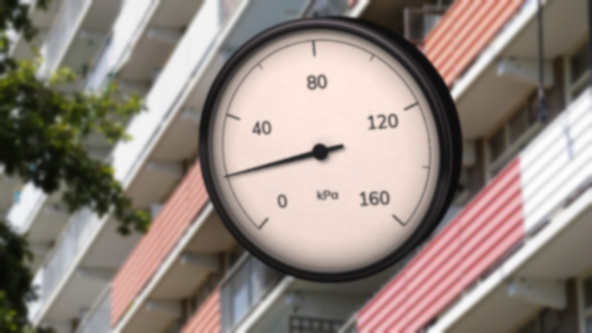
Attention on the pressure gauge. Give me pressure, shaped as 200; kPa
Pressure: 20; kPa
